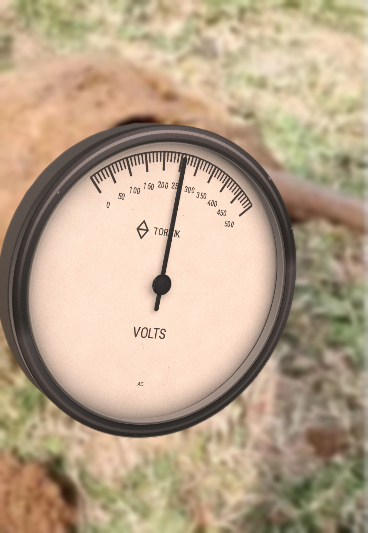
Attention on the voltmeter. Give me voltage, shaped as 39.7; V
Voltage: 250; V
